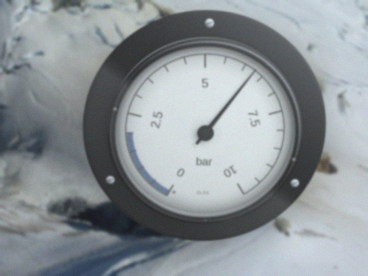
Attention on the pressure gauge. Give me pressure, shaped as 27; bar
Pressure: 6.25; bar
